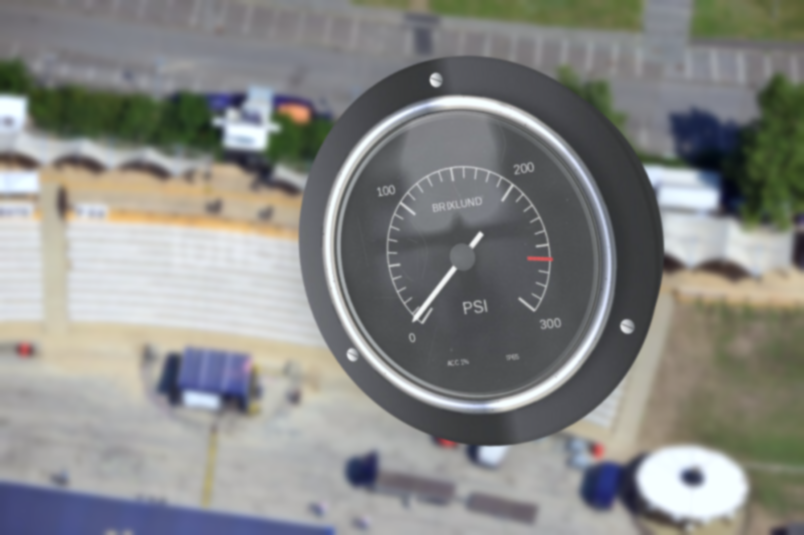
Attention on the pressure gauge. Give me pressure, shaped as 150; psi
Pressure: 5; psi
